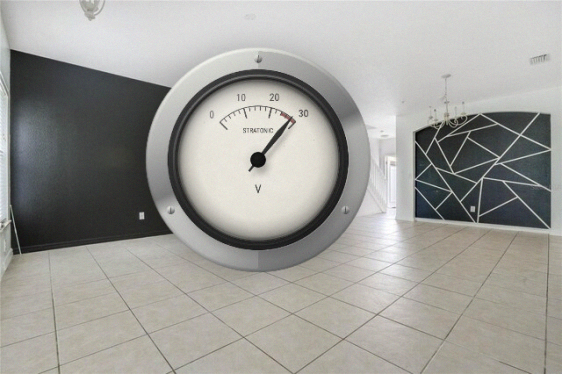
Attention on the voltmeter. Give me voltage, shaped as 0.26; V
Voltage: 28; V
